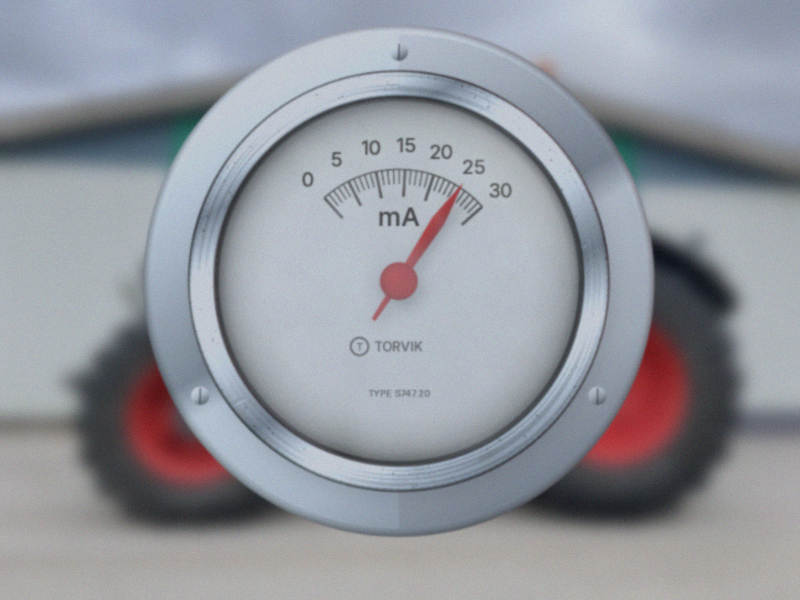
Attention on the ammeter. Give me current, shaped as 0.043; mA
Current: 25; mA
